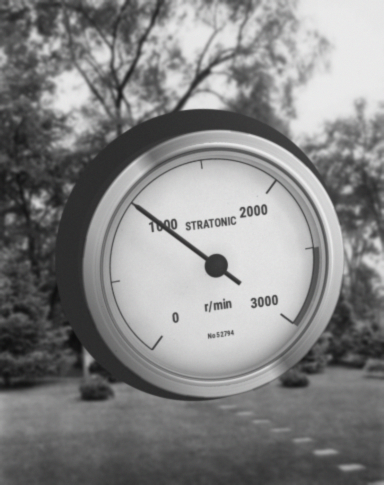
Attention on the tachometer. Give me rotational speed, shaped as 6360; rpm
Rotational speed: 1000; rpm
